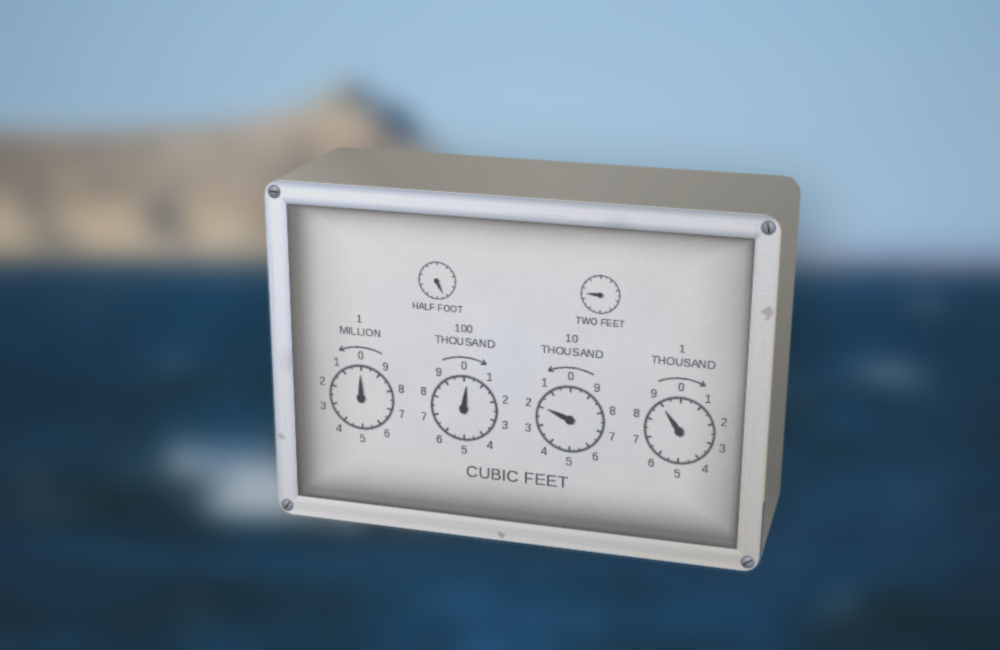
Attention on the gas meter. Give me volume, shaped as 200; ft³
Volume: 1900; ft³
